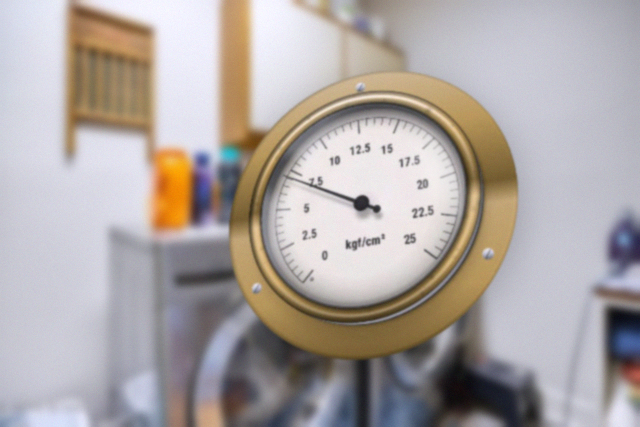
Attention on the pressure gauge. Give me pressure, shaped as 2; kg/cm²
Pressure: 7; kg/cm²
